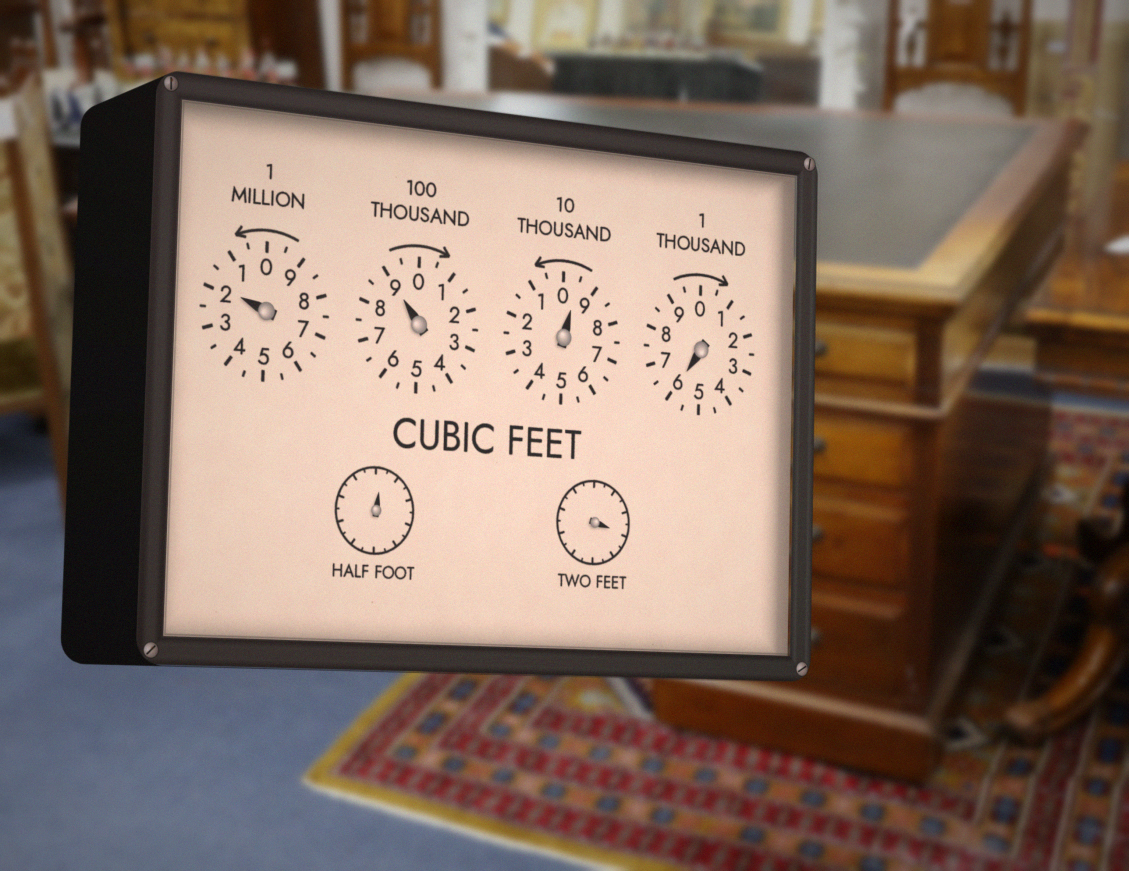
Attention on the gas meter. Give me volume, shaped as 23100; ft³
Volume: 189600; ft³
